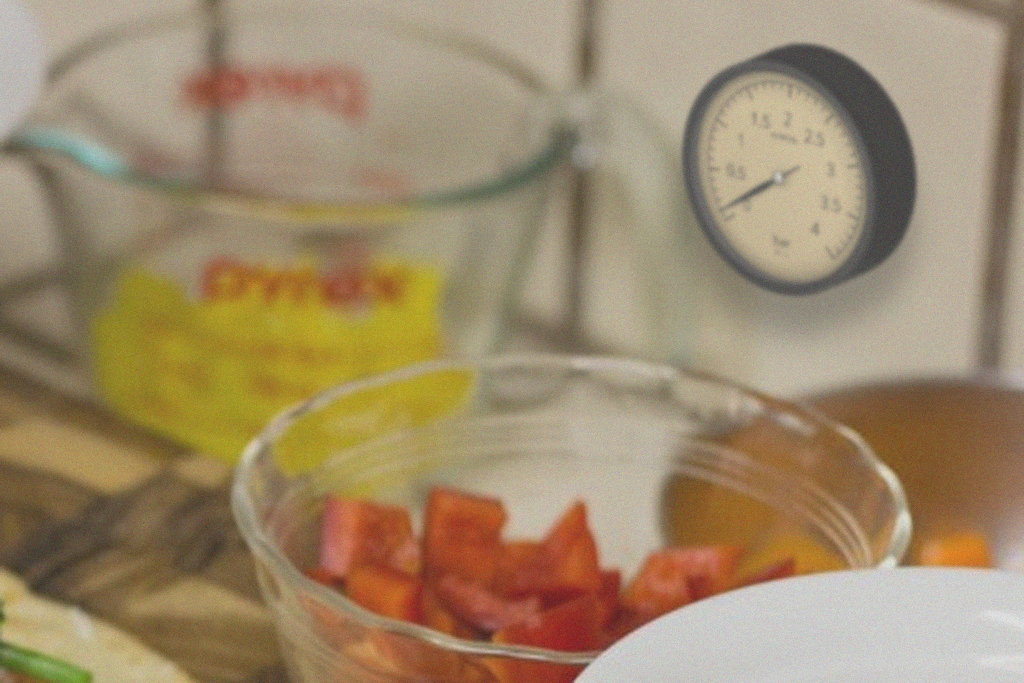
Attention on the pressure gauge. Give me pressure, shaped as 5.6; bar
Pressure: 0.1; bar
